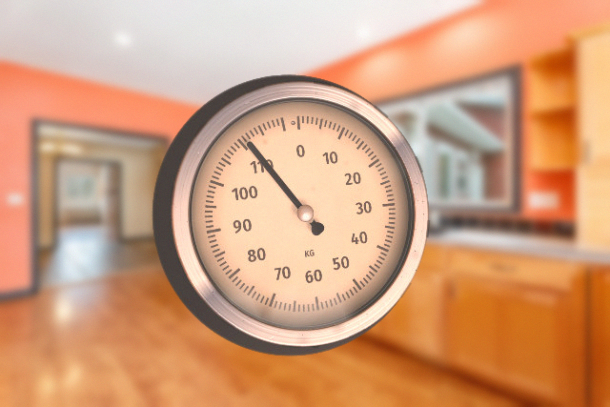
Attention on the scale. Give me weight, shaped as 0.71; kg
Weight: 111; kg
